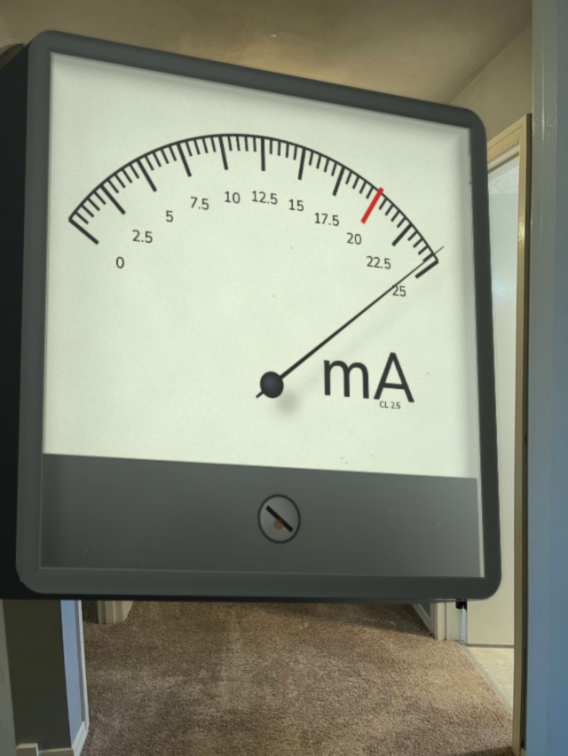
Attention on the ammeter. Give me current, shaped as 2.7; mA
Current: 24.5; mA
